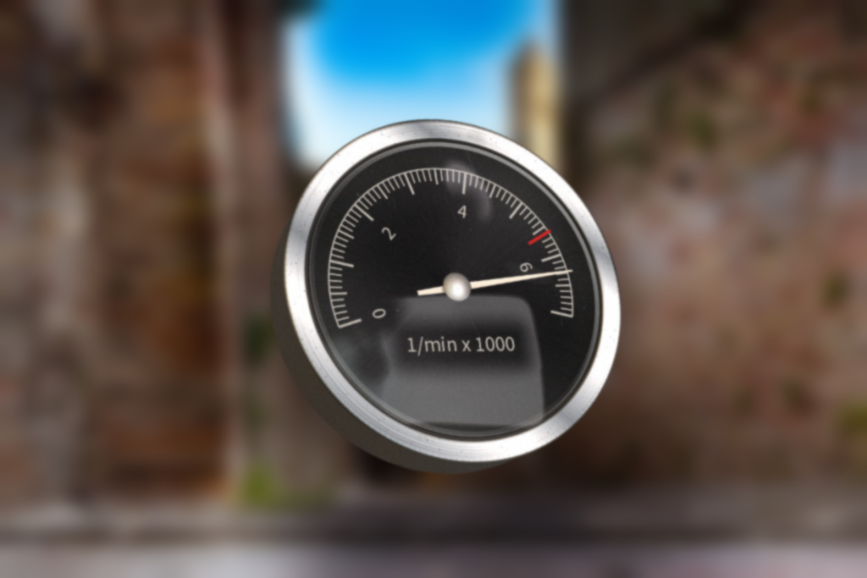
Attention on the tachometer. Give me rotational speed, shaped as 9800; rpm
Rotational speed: 6300; rpm
